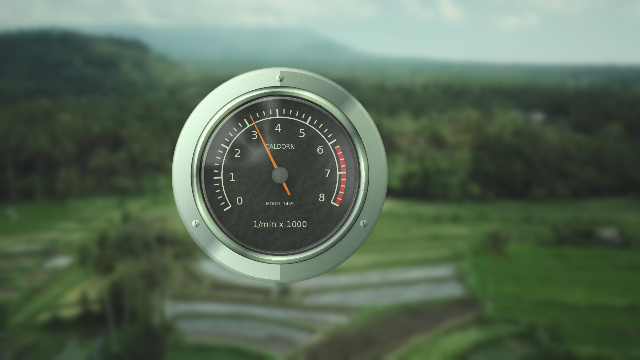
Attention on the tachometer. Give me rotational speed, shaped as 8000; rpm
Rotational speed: 3200; rpm
